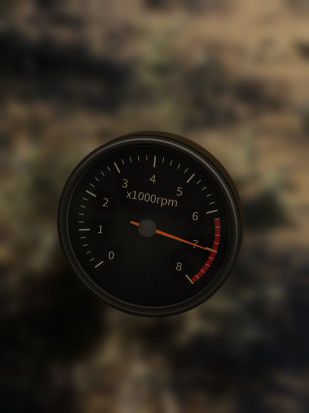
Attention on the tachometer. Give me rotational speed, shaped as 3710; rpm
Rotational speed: 7000; rpm
